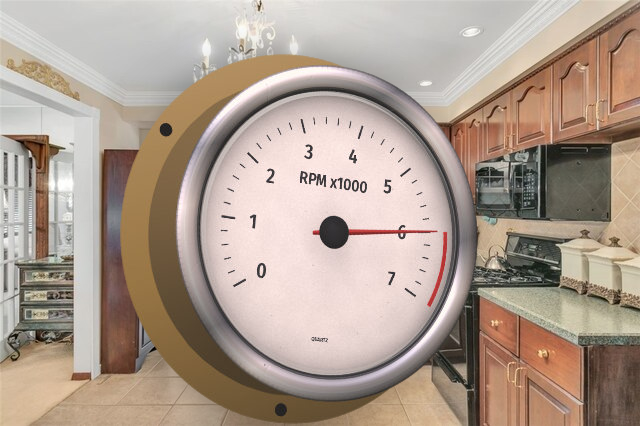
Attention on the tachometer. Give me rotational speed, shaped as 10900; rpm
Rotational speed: 6000; rpm
